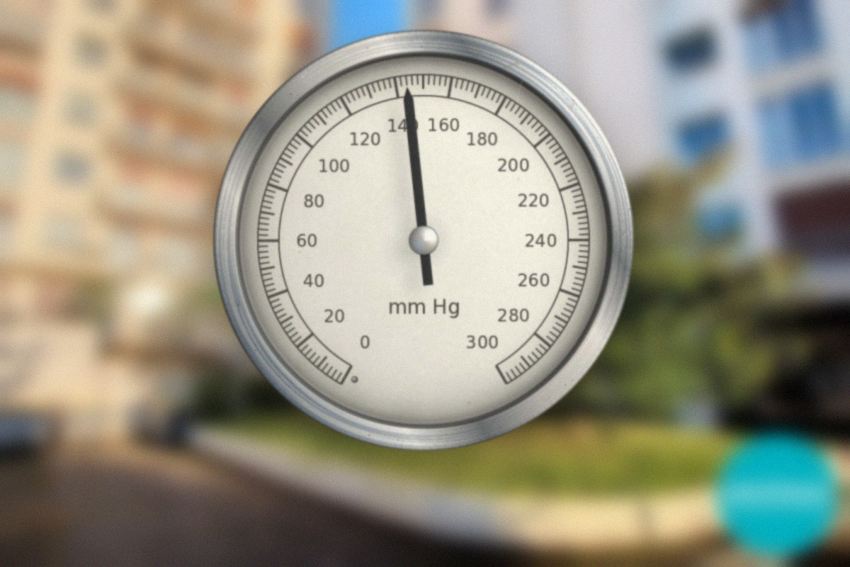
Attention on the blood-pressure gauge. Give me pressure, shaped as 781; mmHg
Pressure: 144; mmHg
